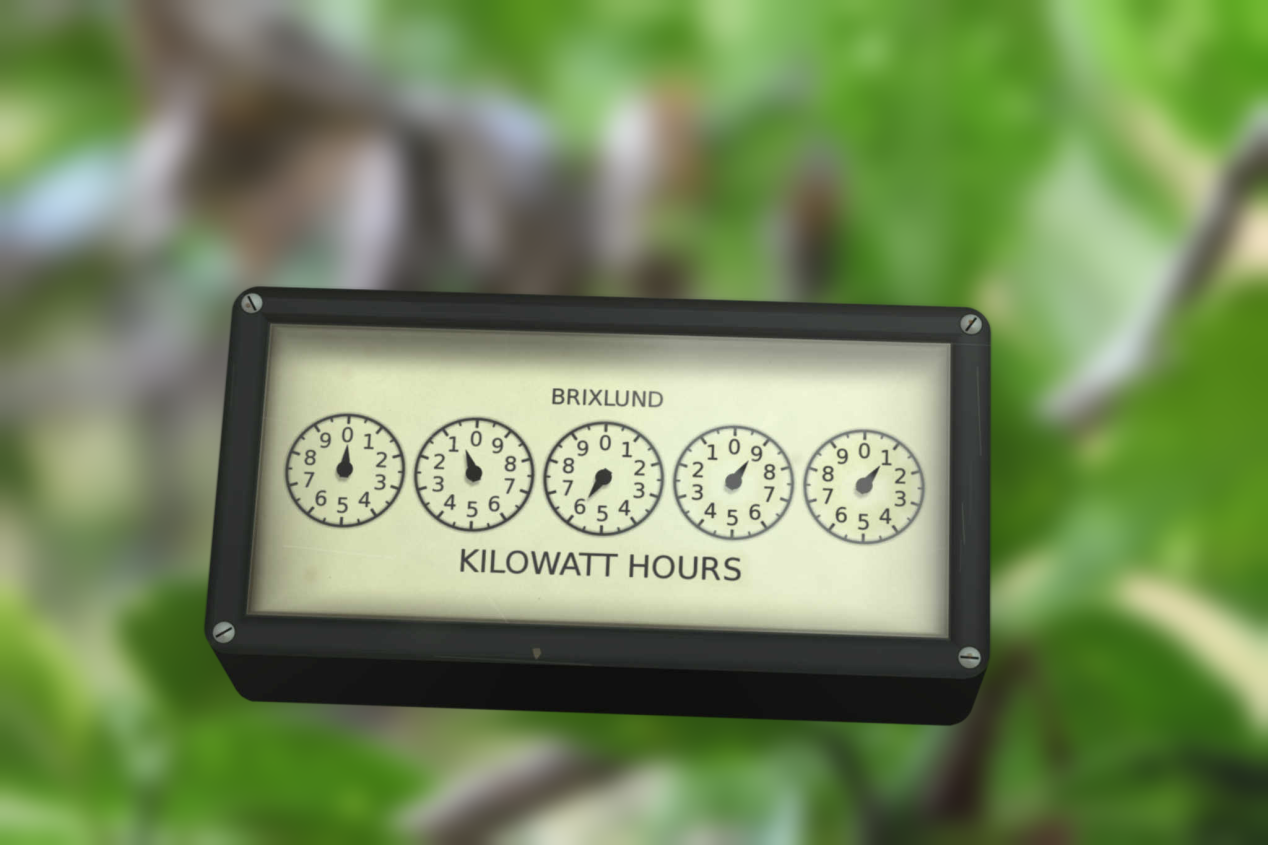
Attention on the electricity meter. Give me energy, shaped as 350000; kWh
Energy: 591; kWh
